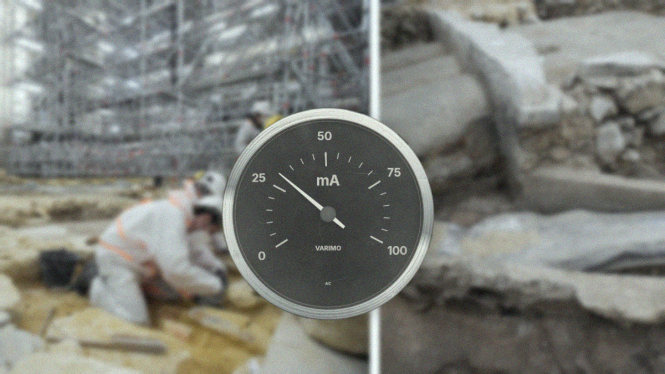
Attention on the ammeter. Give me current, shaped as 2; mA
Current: 30; mA
